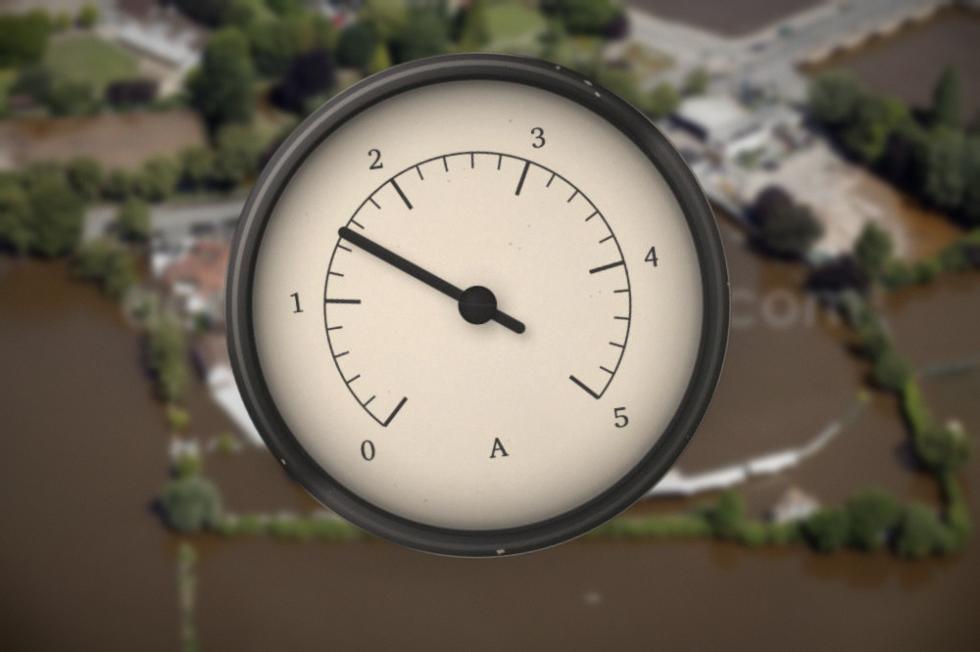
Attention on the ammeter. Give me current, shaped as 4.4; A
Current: 1.5; A
